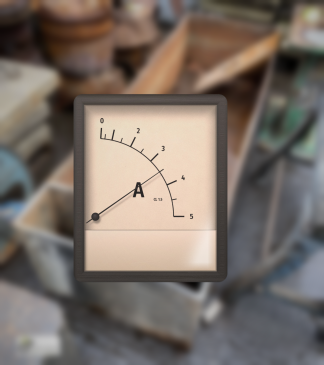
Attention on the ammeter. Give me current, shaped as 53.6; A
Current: 3.5; A
